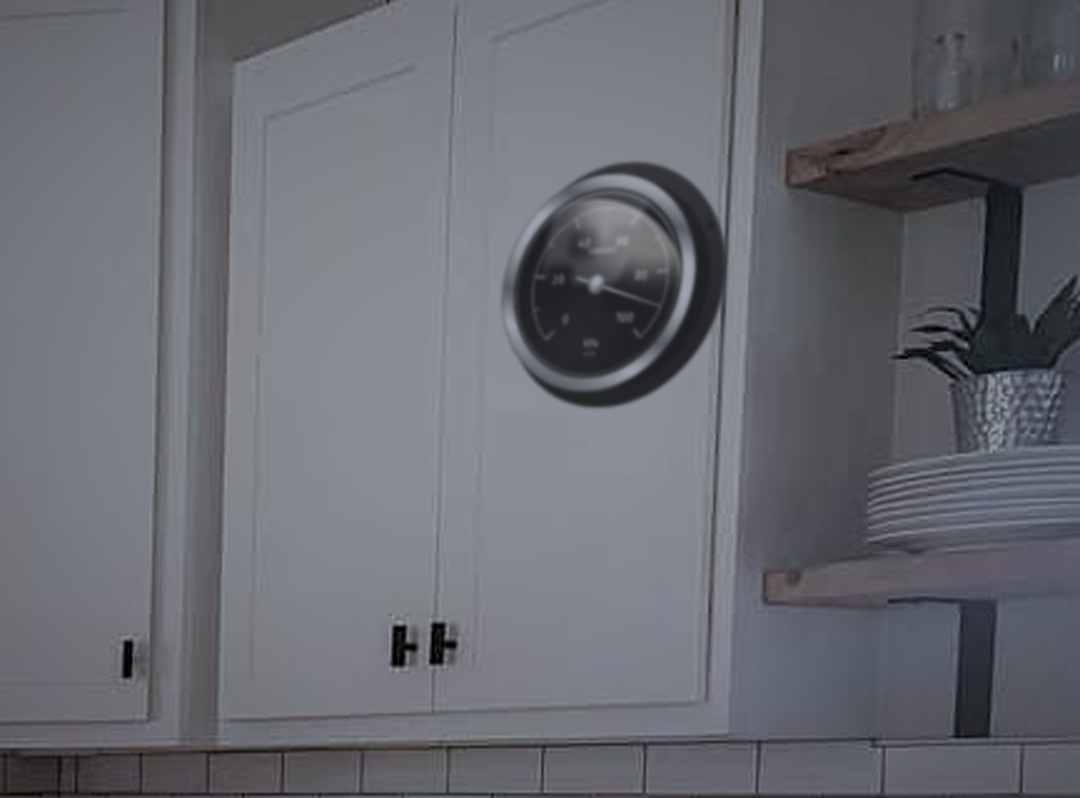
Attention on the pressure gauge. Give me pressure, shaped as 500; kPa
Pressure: 90; kPa
